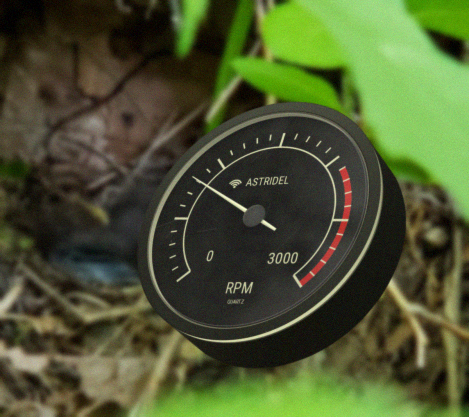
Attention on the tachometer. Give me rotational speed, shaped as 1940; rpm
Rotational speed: 800; rpm
